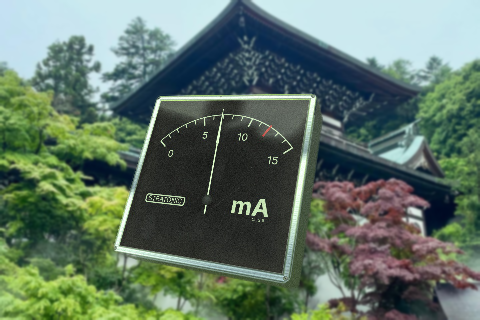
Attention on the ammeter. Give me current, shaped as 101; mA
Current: 7; mA
